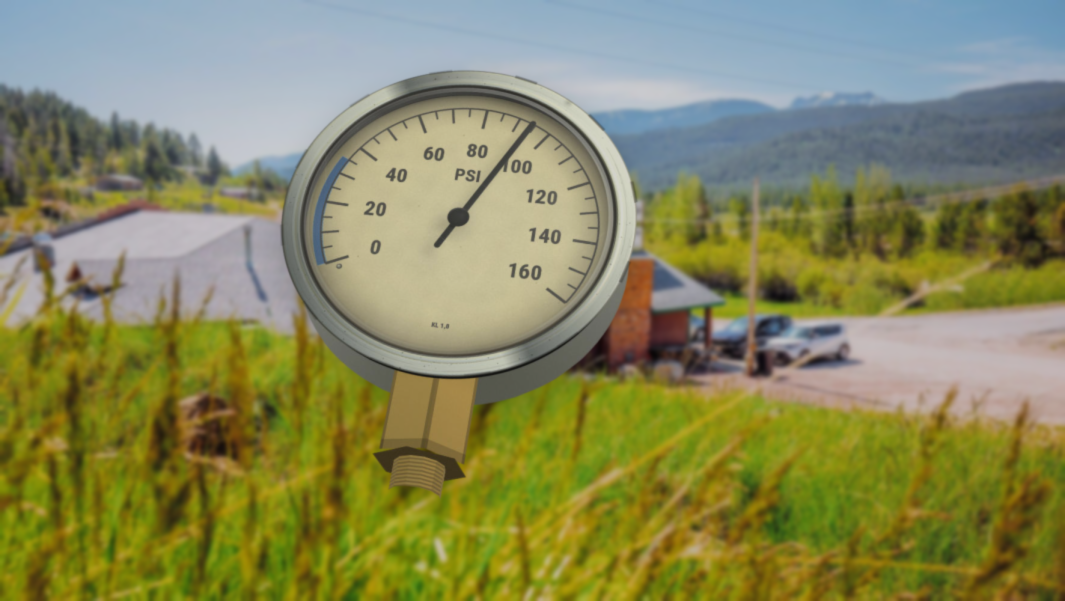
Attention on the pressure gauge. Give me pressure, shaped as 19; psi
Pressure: 95; psi
